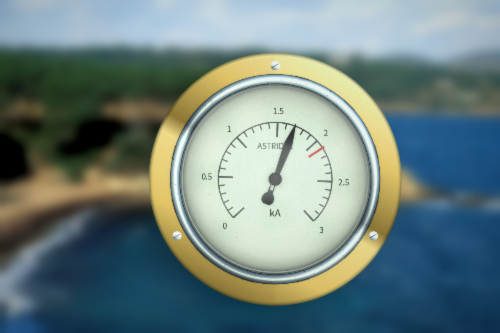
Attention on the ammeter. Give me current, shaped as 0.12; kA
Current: 1.7; kA
